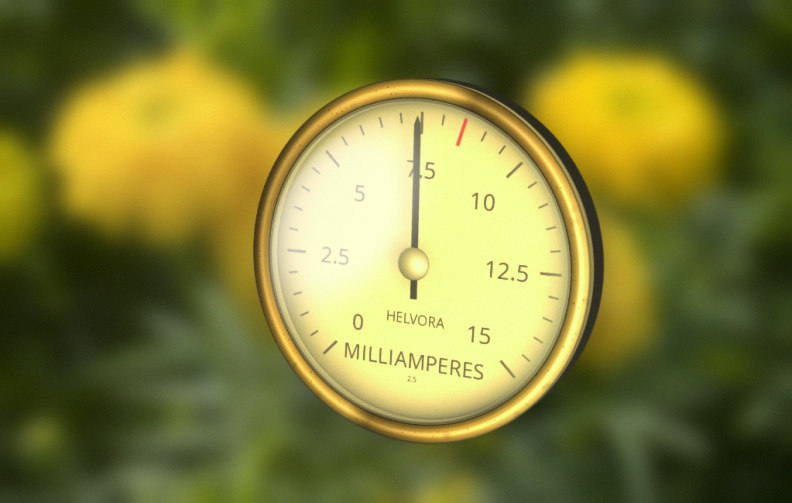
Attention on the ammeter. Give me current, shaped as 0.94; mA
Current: 7.5; mA
